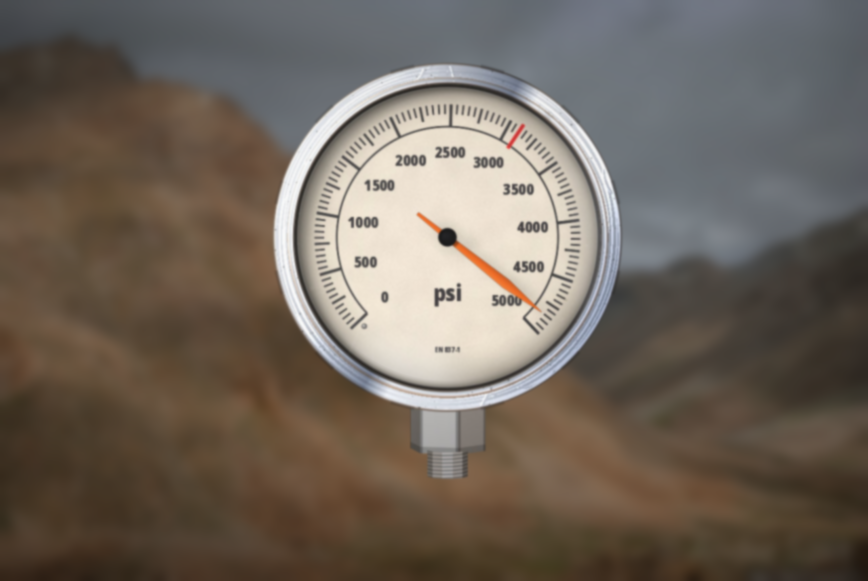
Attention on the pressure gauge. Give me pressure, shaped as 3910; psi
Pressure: 4850; psi
